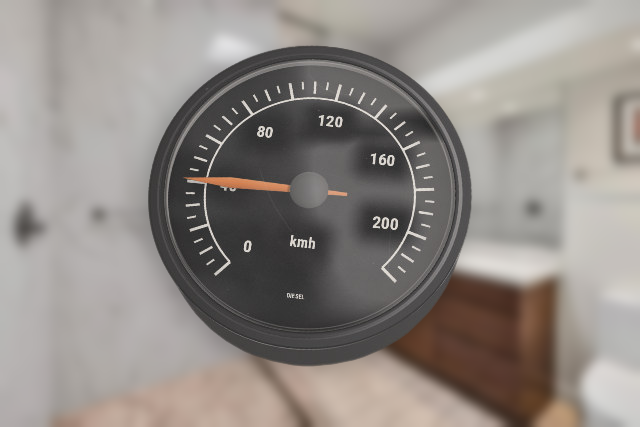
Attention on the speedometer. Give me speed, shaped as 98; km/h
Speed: 40; km/h
